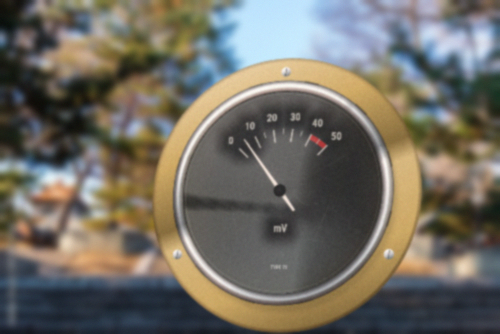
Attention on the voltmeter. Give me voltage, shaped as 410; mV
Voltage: 5; mV
